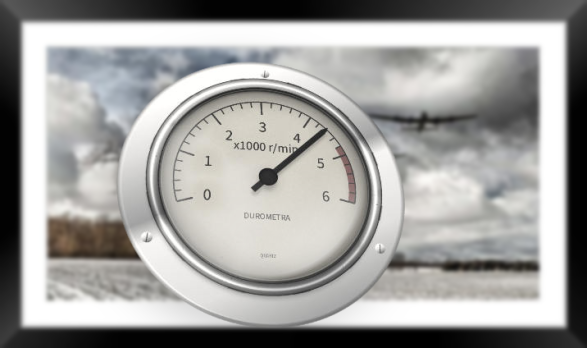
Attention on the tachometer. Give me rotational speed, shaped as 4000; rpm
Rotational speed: 4400; rpm
